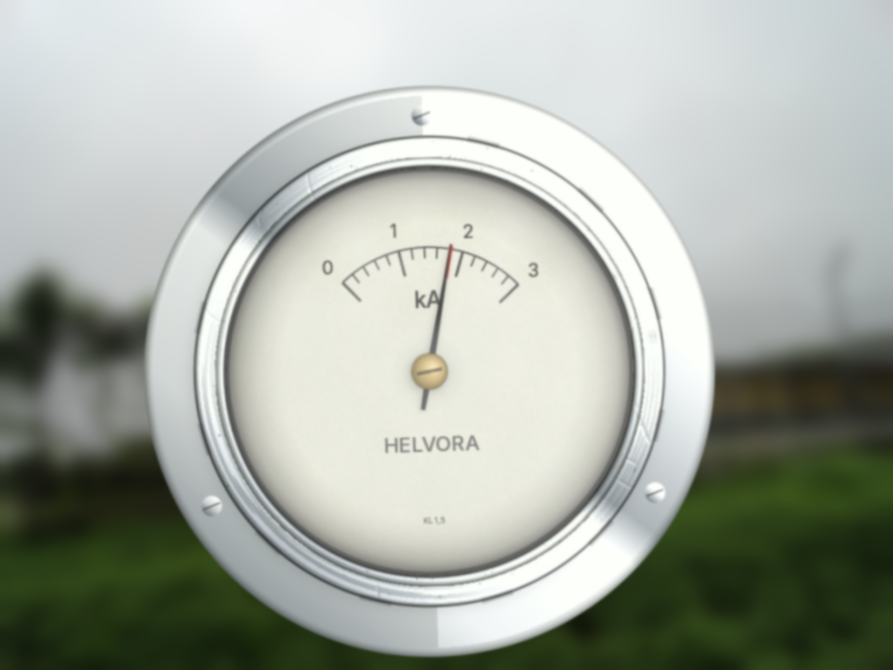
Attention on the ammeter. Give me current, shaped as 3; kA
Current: 1.8; kA
